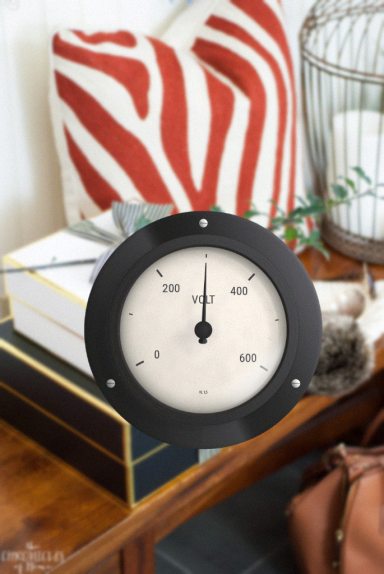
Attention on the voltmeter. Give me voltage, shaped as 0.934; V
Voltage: 300; V
